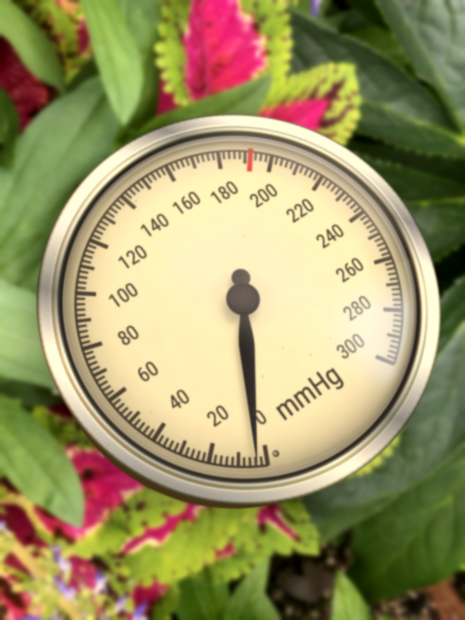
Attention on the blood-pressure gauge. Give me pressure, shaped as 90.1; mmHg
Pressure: 4; mmHg
